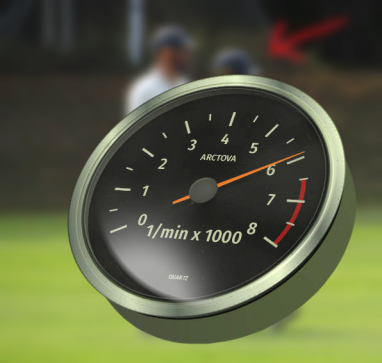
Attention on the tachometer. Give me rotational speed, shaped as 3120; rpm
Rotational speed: 6000; rpm
